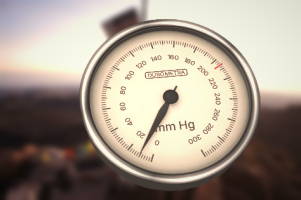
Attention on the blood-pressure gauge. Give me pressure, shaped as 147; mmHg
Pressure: 10; mmHg
